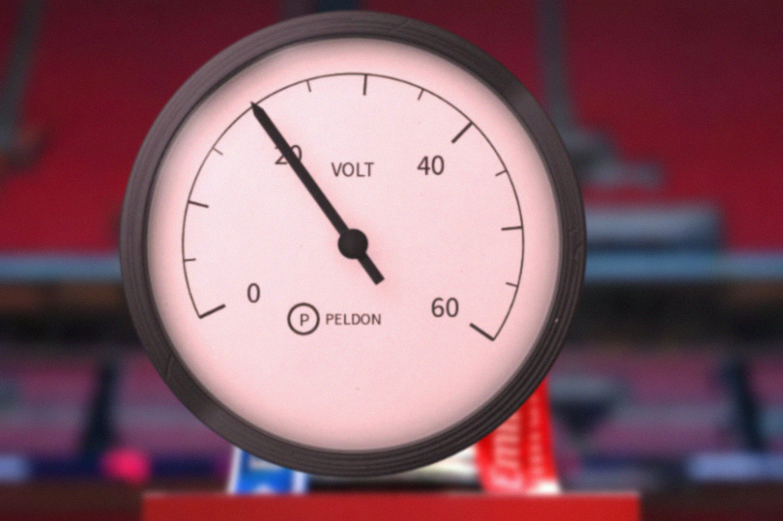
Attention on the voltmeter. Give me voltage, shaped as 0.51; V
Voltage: 20; V
